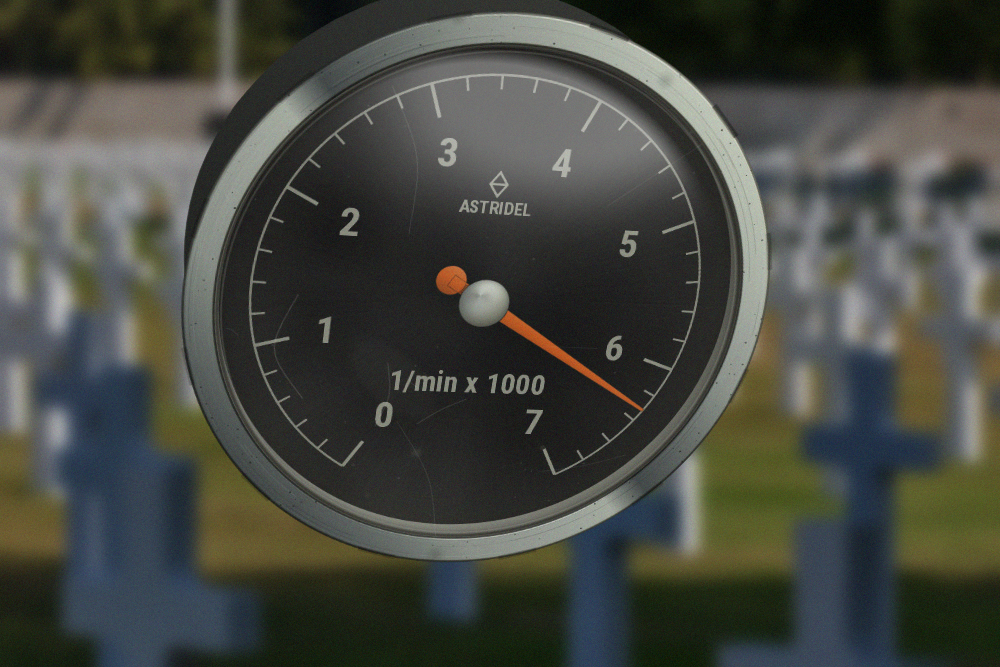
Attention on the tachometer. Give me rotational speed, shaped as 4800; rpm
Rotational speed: 6300; rpm
